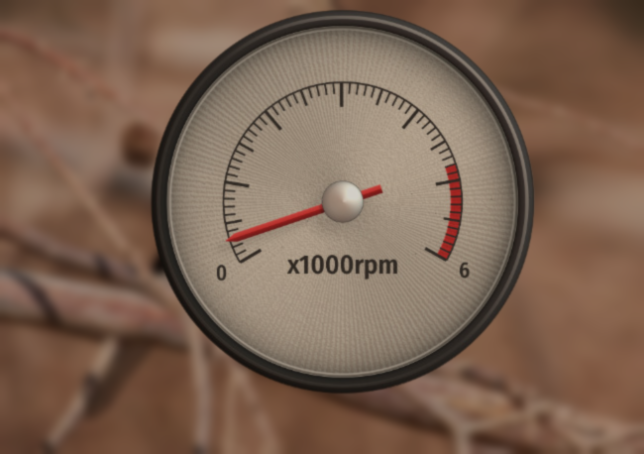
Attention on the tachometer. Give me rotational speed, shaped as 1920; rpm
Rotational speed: 300; rpm
